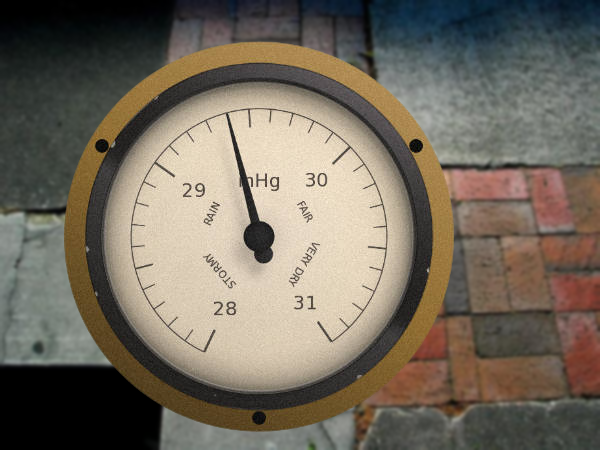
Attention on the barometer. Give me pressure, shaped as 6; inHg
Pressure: 29.4; inHg
